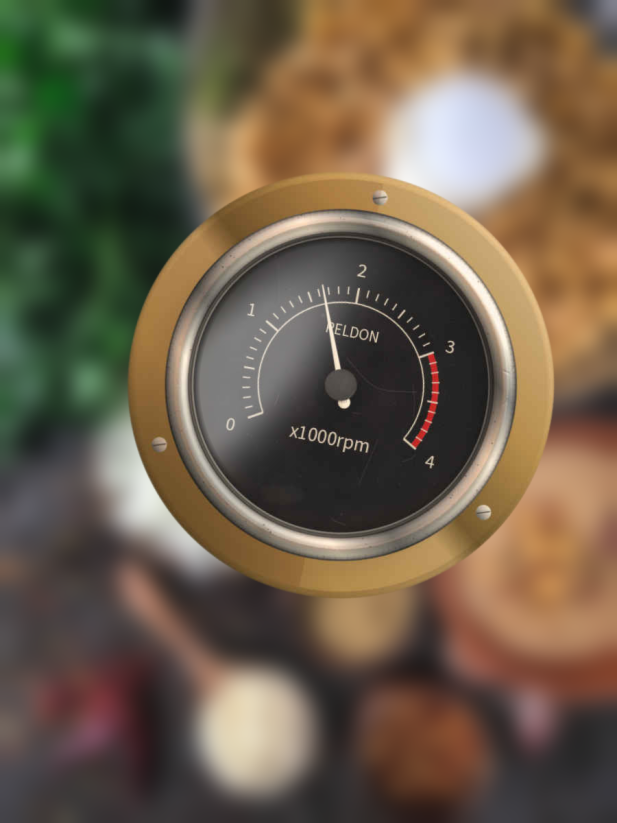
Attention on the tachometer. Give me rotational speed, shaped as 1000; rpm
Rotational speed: 1650; rpm
